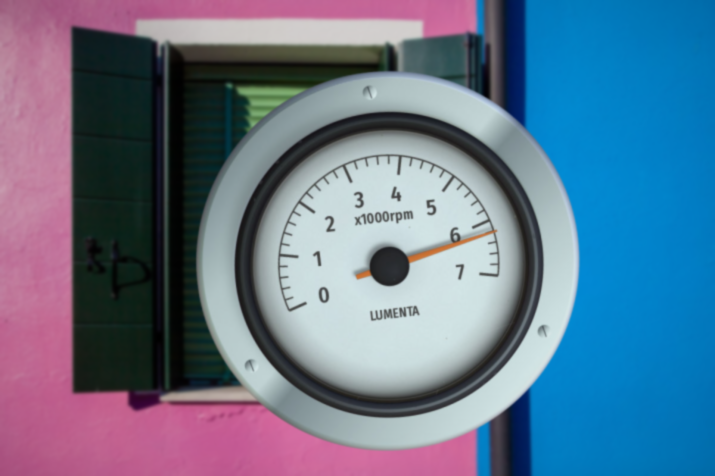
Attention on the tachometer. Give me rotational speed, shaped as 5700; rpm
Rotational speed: 6200; rpm
